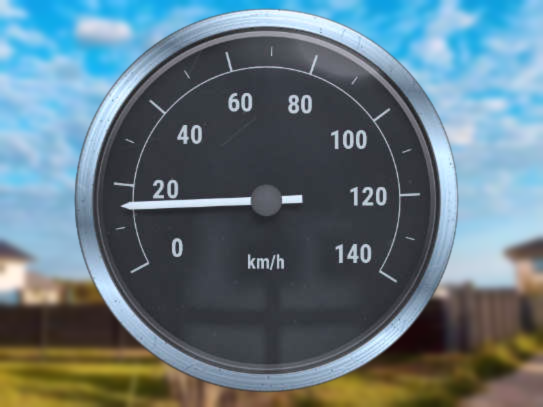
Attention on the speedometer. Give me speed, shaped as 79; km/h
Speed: 15; km/h
